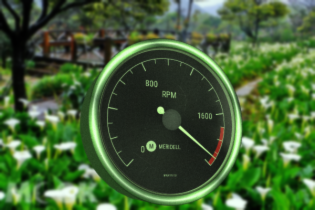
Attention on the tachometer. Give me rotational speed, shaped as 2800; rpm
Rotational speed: 1950; rpm
